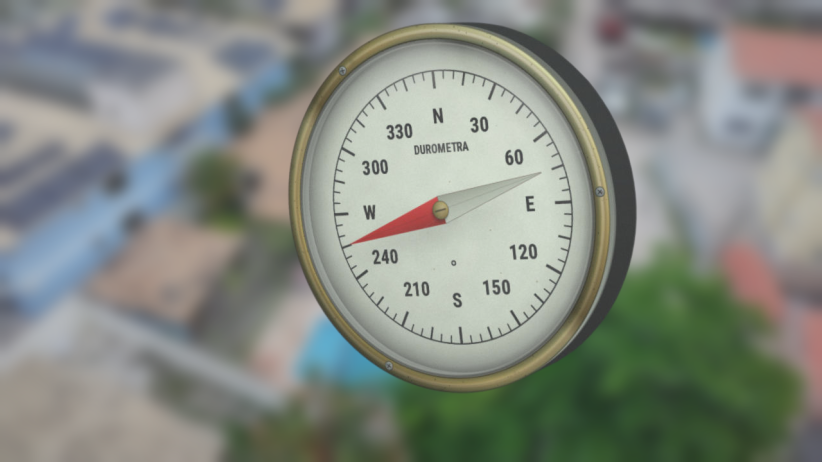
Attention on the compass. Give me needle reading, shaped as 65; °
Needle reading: 255; °
